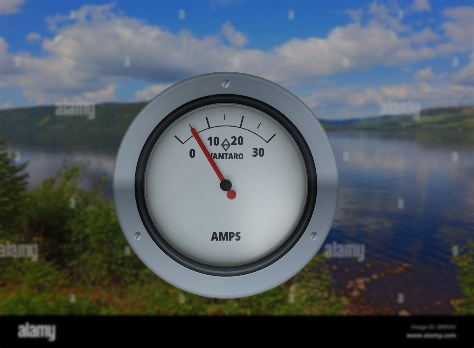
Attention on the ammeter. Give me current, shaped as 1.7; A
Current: 5; A
